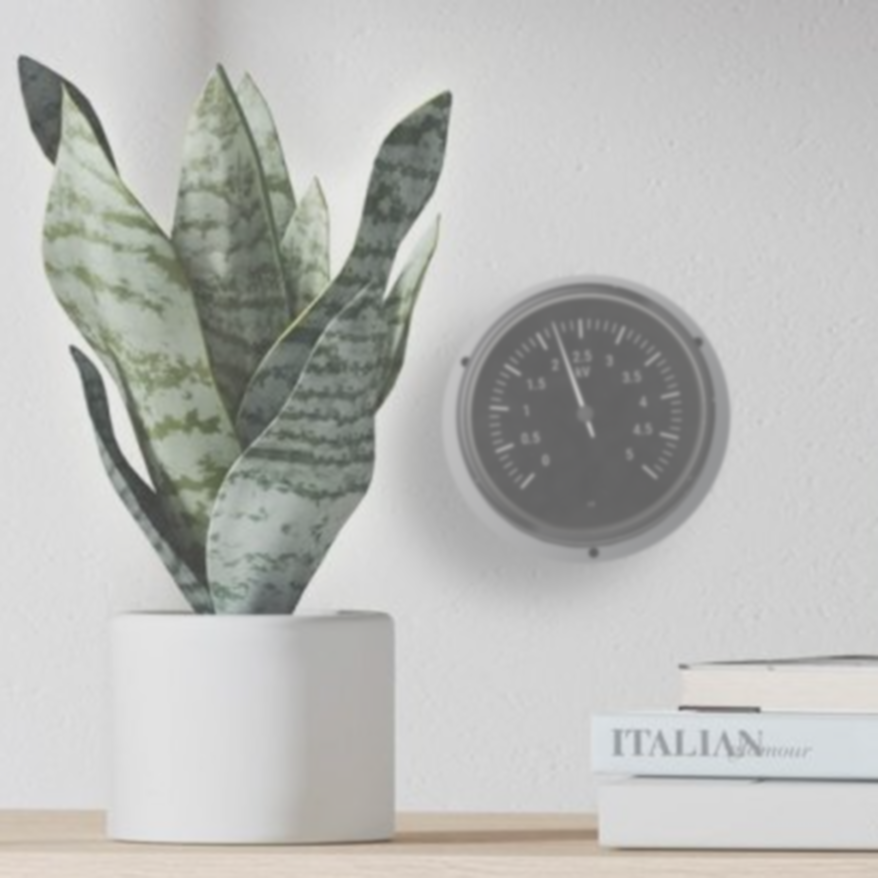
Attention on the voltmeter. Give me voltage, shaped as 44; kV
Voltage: 2.2; kV
